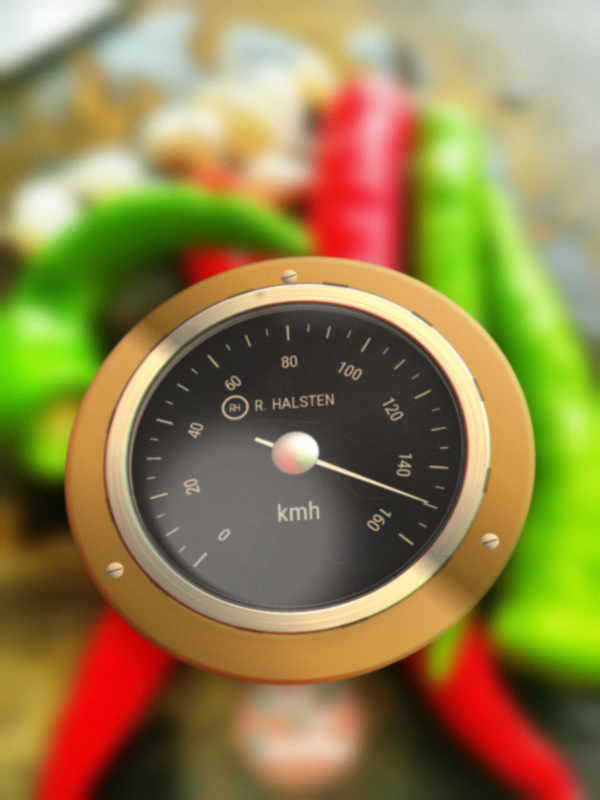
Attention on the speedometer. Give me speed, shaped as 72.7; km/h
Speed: 150; km/h
